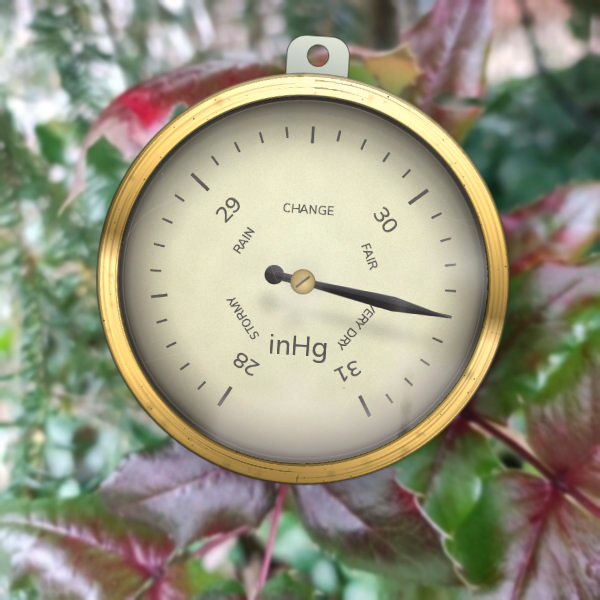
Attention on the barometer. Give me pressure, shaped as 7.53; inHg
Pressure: 30.5; inHg
